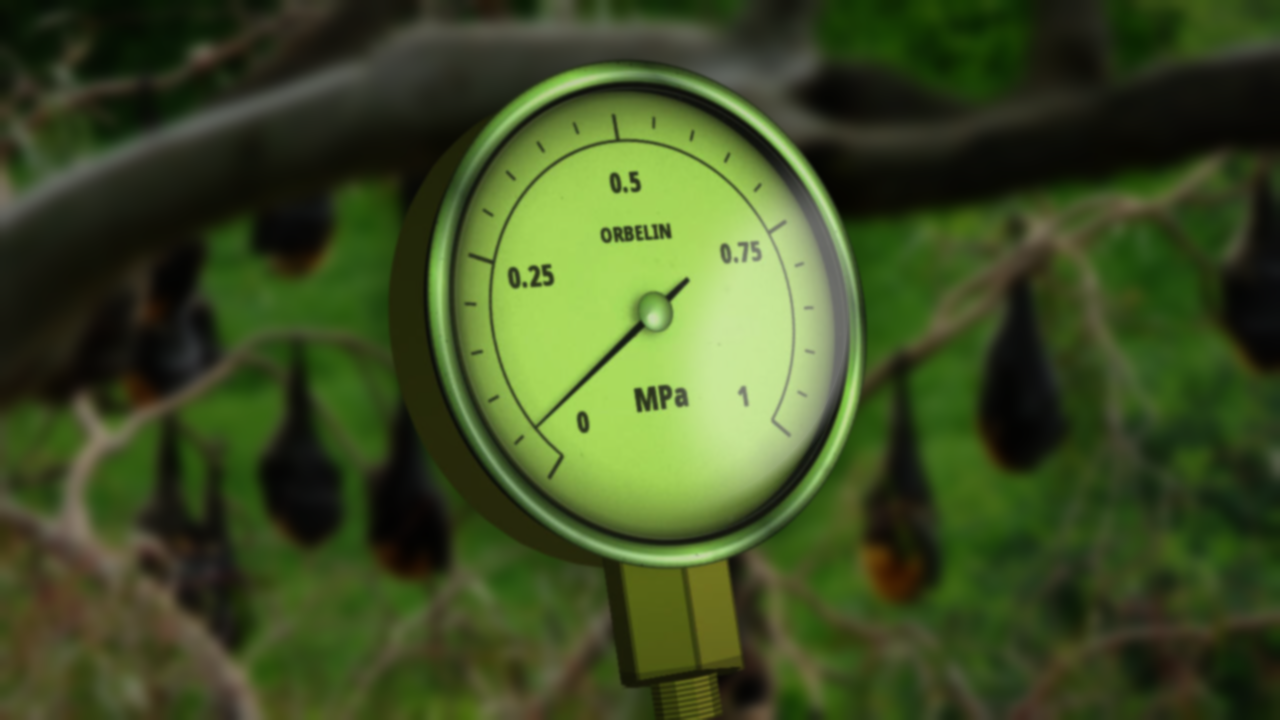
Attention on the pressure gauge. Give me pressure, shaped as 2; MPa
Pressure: 0.05; MPa
